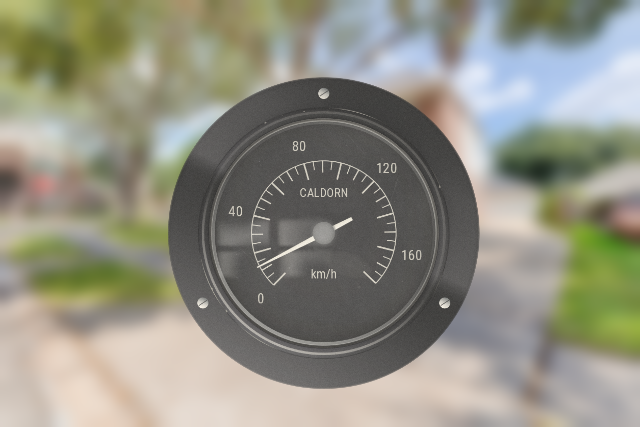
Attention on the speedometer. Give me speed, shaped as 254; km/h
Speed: 12.5; km/h
